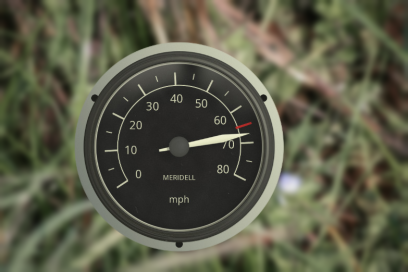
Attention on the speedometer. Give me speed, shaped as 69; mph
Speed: 67.5; mph
